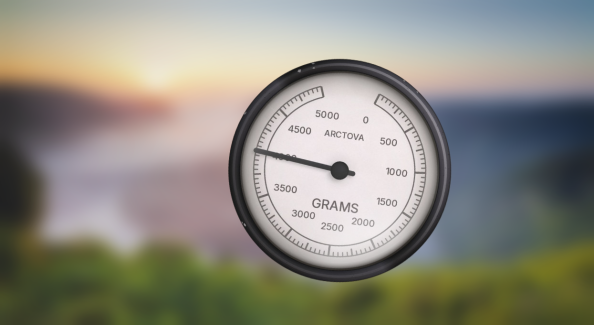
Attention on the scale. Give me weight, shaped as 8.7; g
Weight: 4000; g
